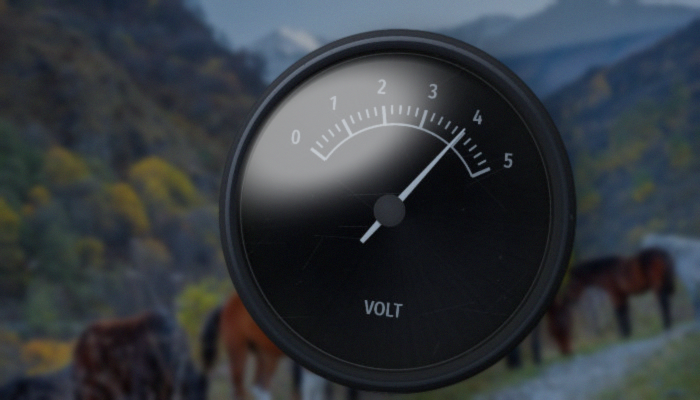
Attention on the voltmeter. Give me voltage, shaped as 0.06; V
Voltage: 4; V
